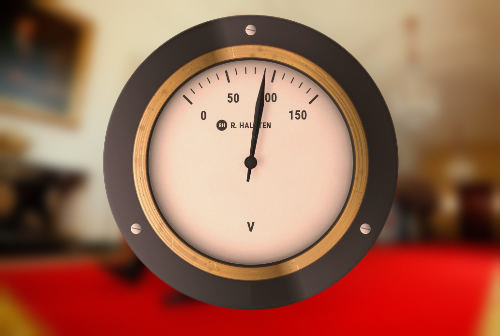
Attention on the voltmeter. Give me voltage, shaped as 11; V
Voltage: 90; V
